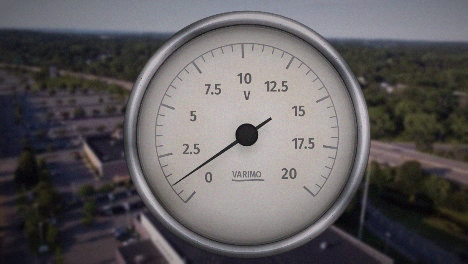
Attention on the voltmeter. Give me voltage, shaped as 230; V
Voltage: 1; V
